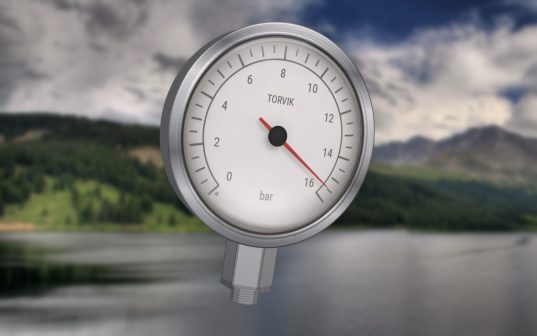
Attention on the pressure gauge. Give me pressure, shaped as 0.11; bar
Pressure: 15.5; bar
